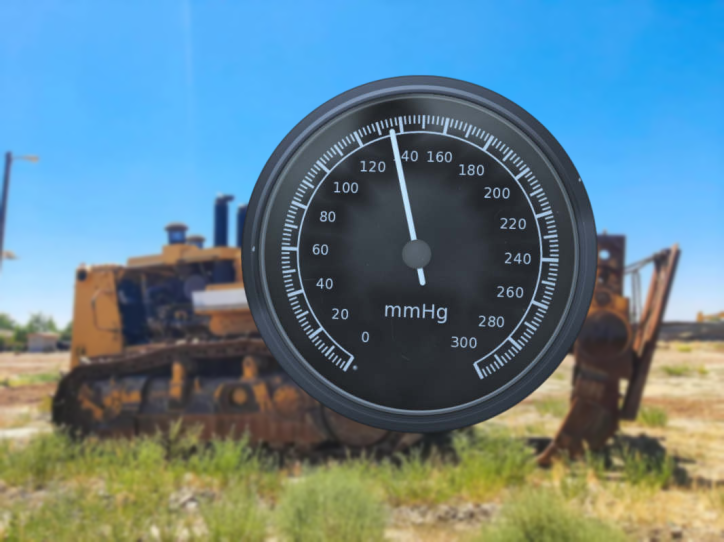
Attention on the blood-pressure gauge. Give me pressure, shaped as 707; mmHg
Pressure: 136; mmHg
